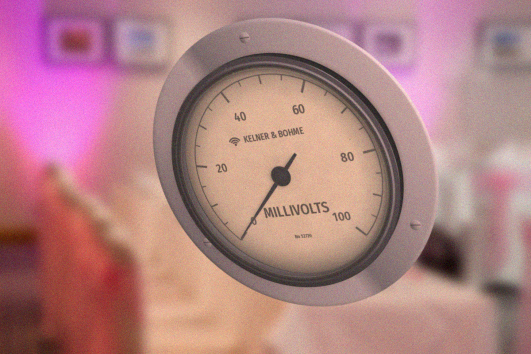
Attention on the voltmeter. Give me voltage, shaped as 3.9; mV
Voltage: 0; mV
